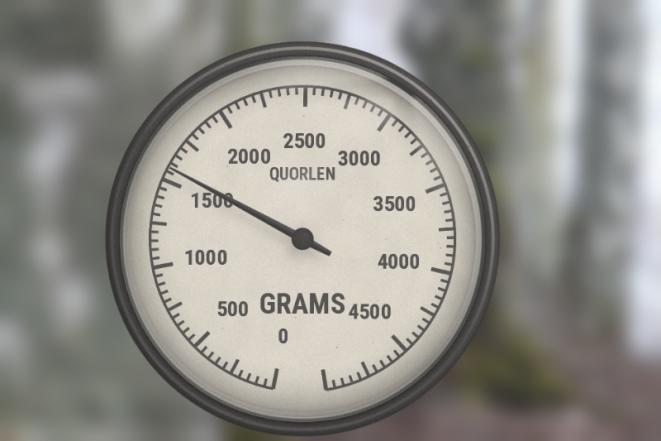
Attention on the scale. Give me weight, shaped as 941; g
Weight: 1575; g
